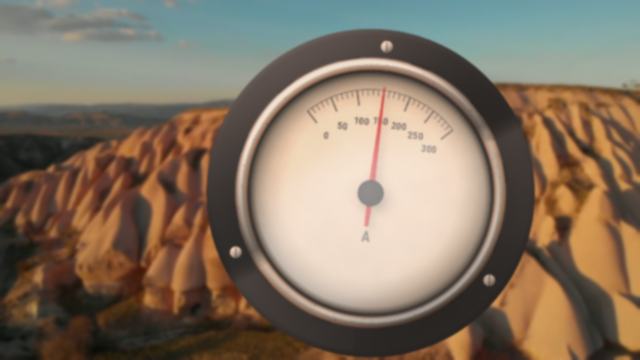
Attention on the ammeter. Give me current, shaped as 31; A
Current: 150; A
